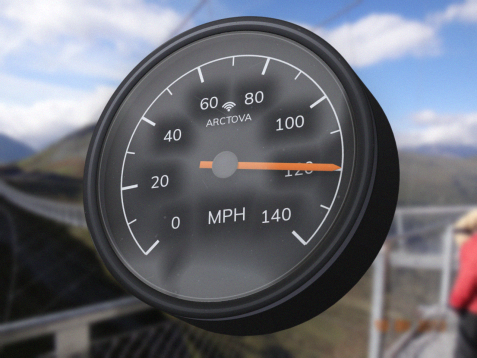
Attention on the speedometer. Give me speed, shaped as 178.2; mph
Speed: 120; mph
